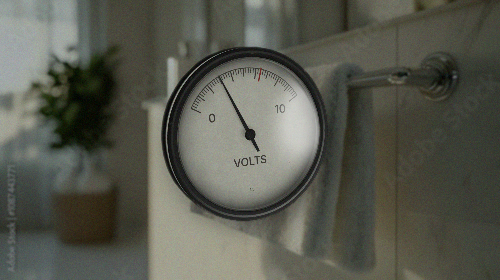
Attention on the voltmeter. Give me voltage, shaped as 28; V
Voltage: 3; V
